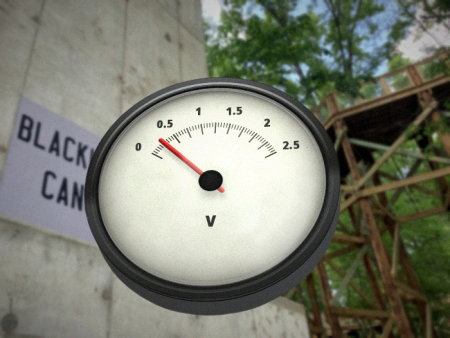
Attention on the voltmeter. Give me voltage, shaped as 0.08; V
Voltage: 0.25; V
